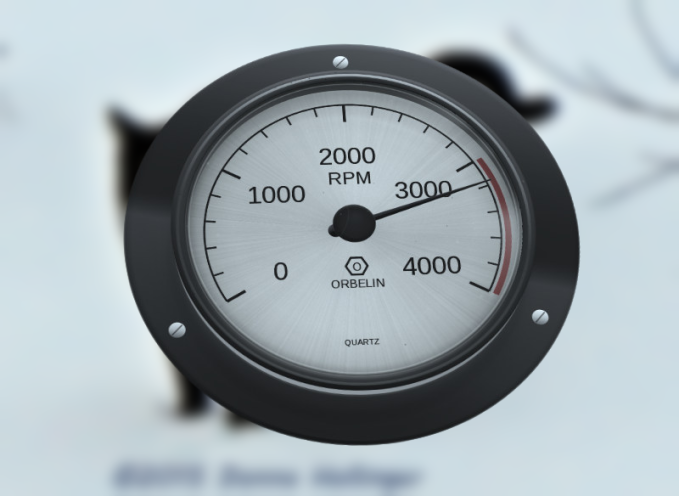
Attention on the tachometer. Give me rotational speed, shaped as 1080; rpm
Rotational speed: 3200; rpm
